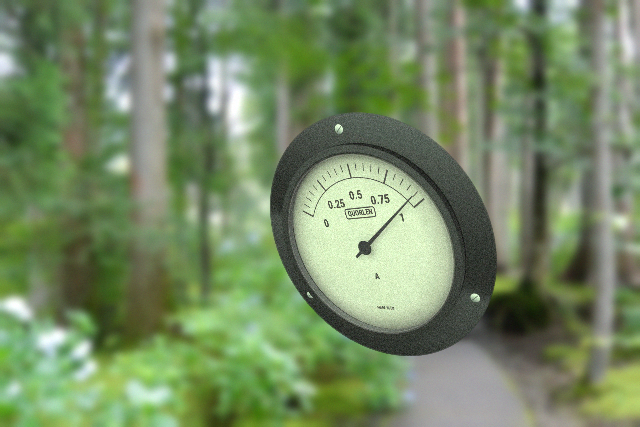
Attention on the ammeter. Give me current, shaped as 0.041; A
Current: 0.95; A
